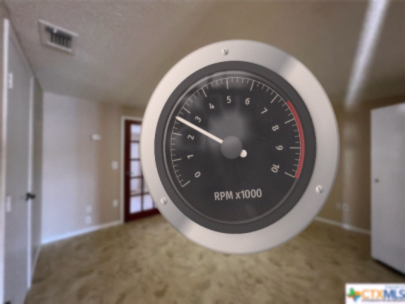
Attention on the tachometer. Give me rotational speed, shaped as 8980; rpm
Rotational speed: 2600; rpm
